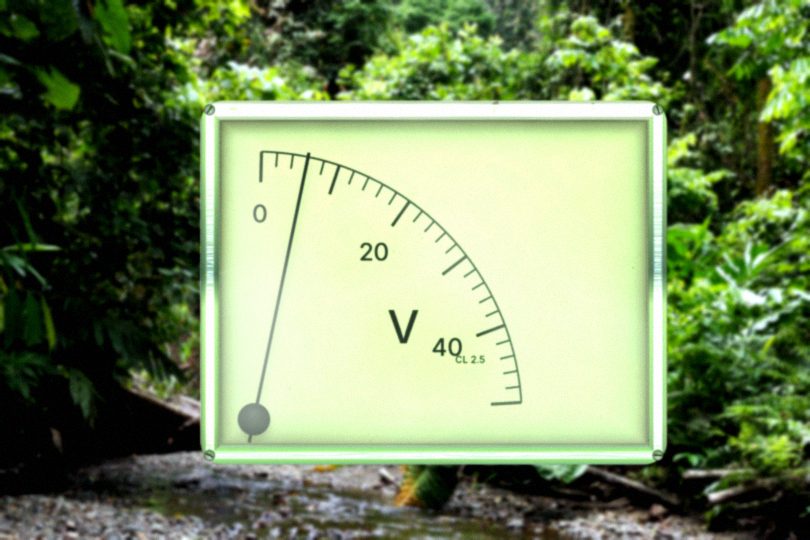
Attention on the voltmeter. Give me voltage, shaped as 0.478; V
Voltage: 6; V
